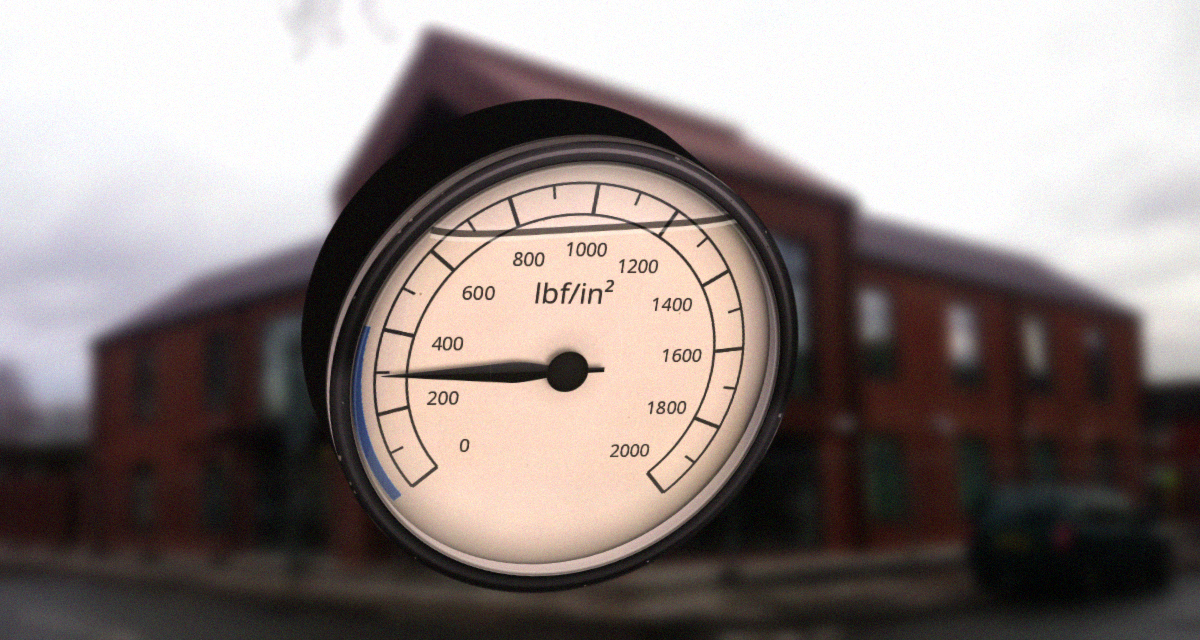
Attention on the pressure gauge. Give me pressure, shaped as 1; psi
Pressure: 300; psi
